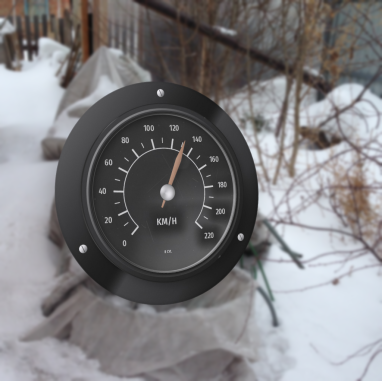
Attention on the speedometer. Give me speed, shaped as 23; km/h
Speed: 130; km/h
